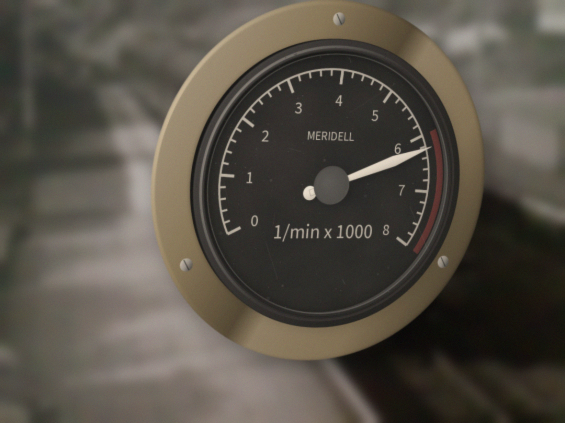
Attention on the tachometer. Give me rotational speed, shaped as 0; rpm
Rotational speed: 6200; rpm
